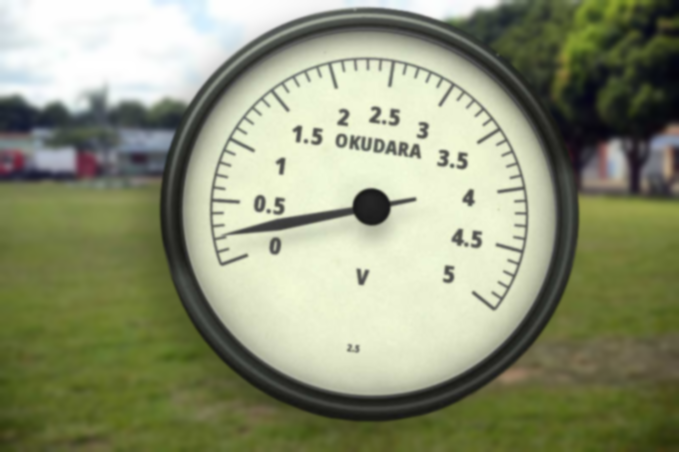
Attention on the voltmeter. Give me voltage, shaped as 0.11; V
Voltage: 0.2; V
